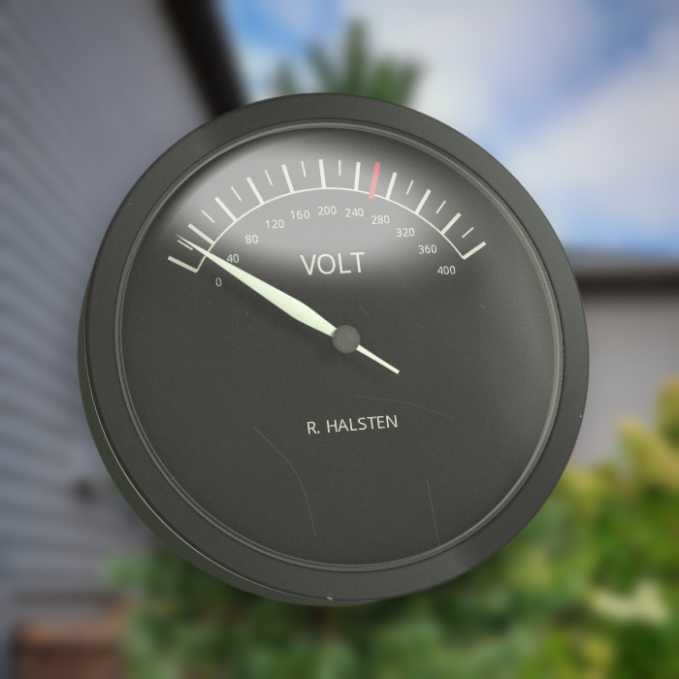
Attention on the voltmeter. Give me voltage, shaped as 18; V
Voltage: 20; V
